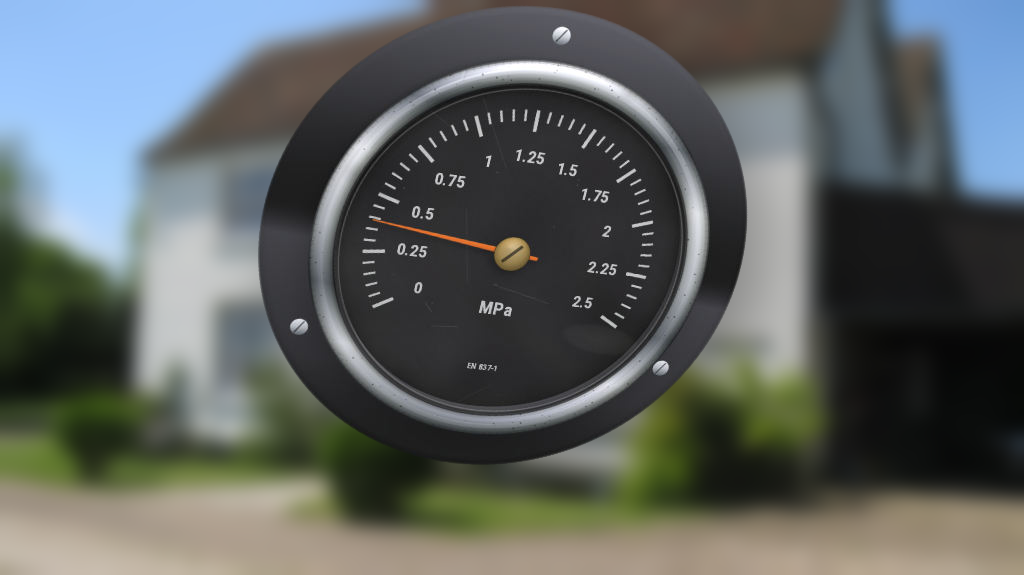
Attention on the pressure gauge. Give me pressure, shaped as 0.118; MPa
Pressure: 0.4; MPa
